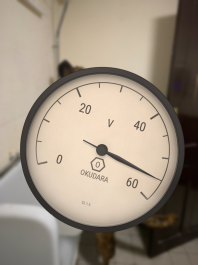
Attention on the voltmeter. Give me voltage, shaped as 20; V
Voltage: 55; V
